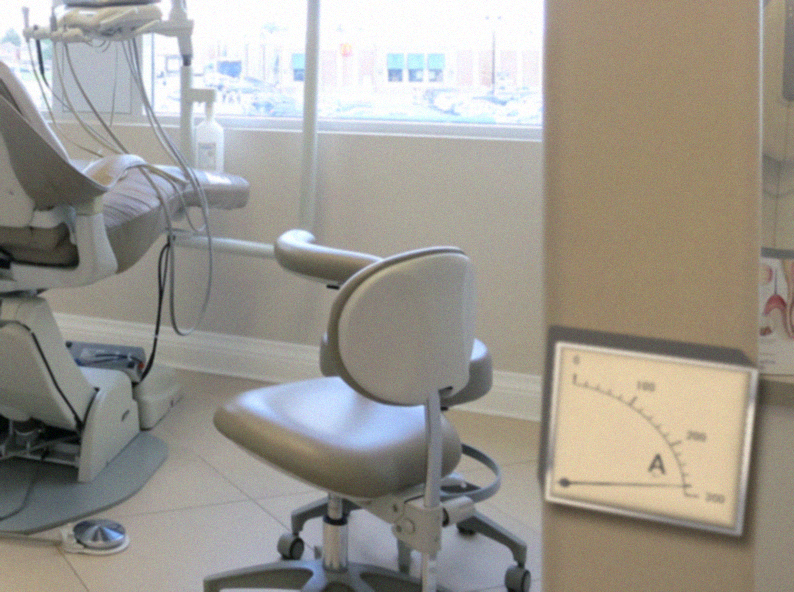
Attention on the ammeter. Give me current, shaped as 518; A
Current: 280; A
